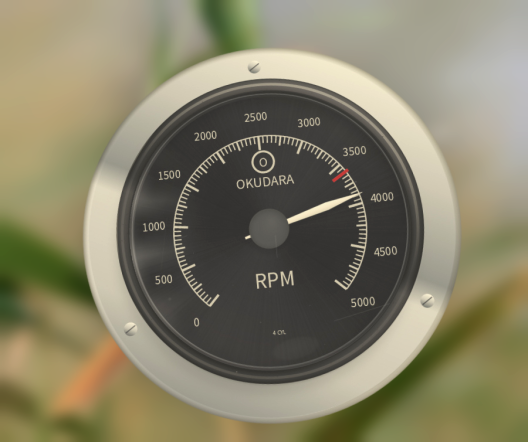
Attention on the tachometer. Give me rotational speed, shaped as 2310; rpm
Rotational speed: 3900; rpm
